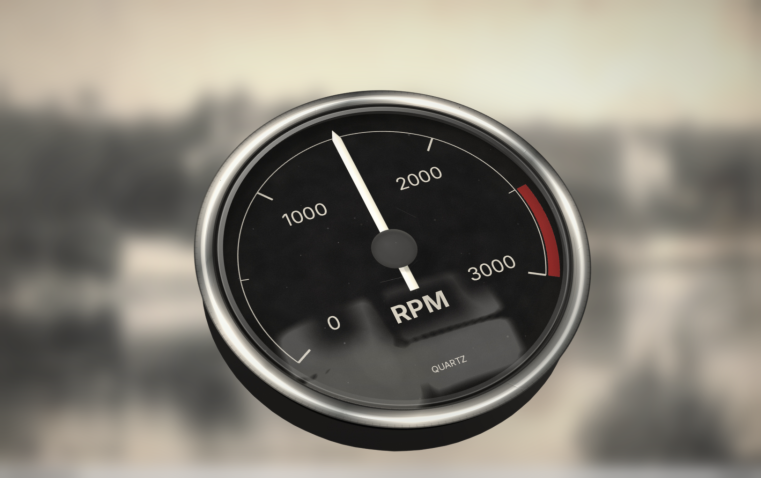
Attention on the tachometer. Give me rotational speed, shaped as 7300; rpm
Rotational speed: 1500; rpm
